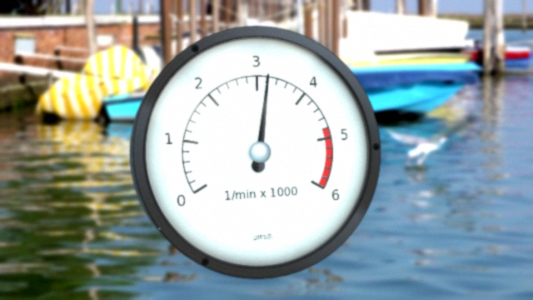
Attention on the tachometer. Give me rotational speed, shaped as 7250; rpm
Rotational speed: 3200; rpm
